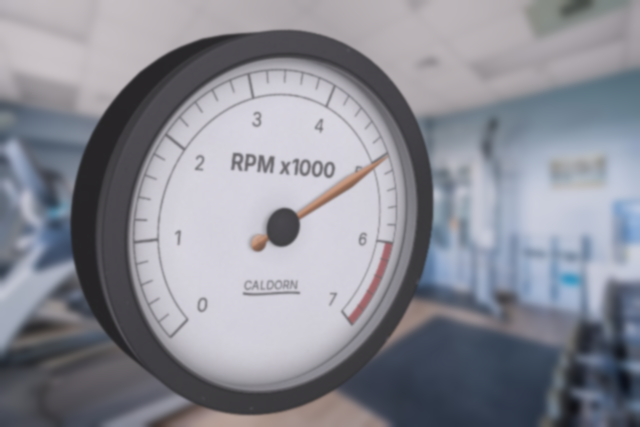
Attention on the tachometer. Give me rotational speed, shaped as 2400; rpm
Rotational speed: 5000; rpm
